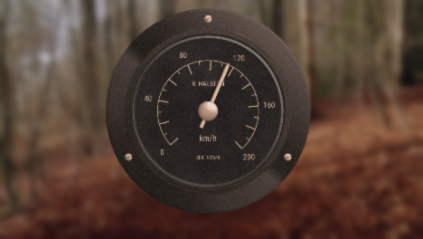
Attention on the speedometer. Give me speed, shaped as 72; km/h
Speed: 115; km/h
